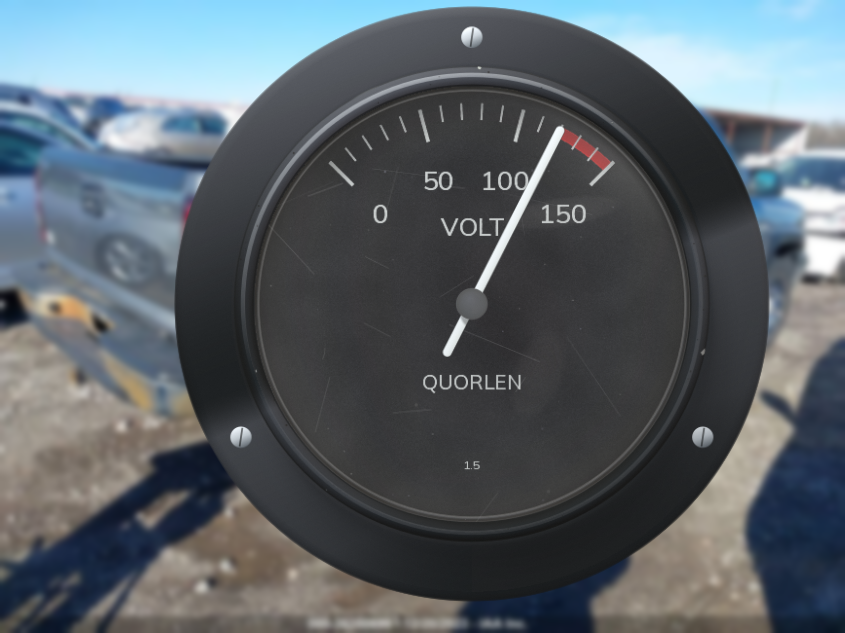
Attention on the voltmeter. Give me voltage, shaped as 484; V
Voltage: 120; V
